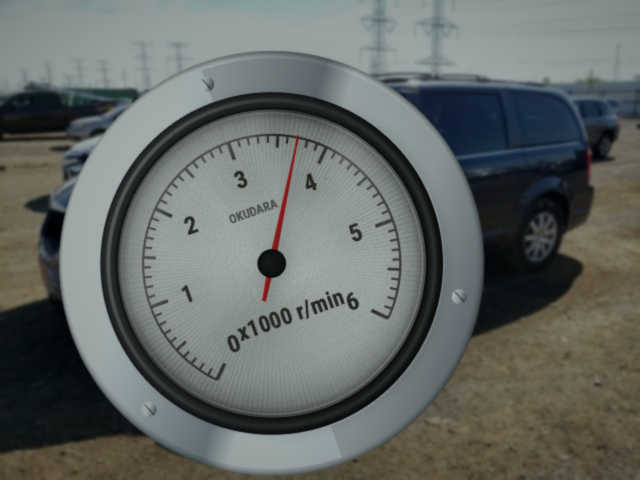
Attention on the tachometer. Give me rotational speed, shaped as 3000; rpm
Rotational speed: 3700; rpm
